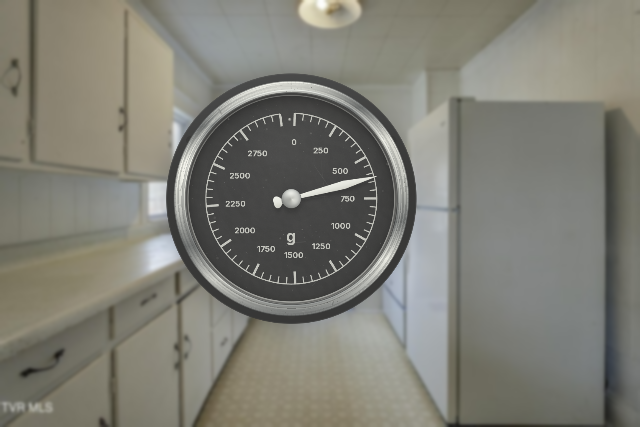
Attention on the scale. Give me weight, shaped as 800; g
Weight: 625; g
